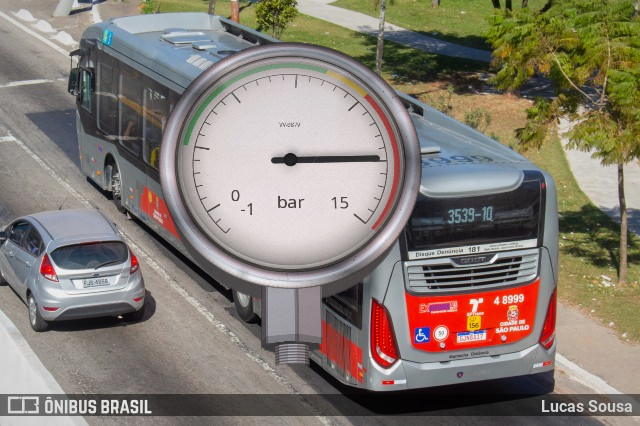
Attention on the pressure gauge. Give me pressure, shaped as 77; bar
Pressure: 12.5; bar
